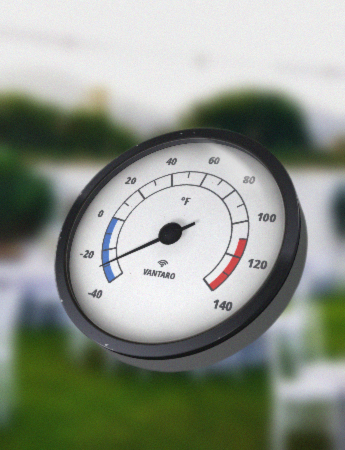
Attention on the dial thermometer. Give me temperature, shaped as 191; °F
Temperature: -30; °F
